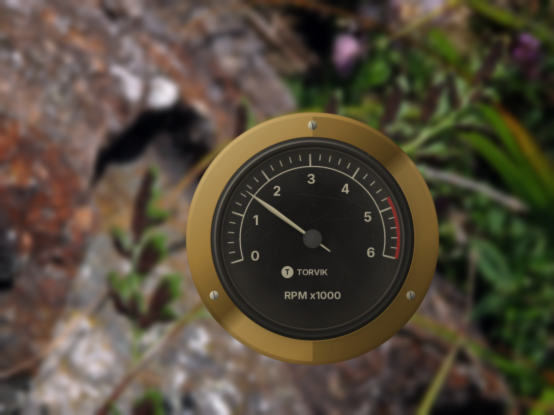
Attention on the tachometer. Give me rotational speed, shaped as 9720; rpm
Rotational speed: 1500; rpm
